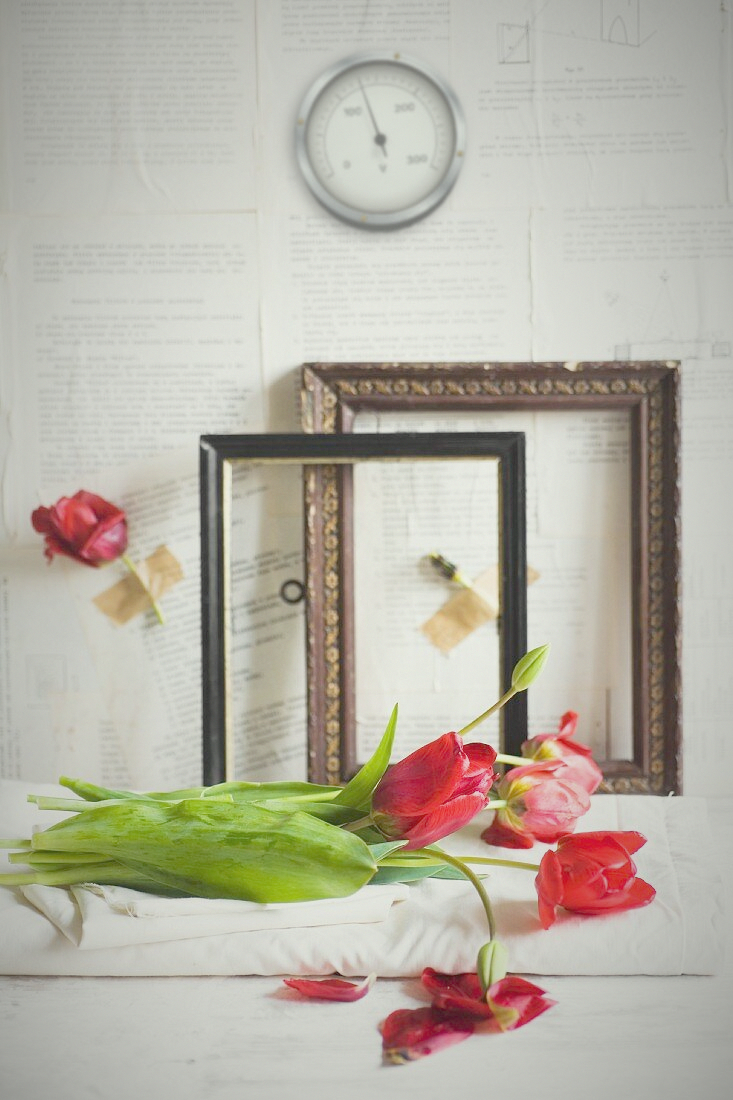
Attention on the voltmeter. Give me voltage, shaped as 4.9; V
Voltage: 130; V
